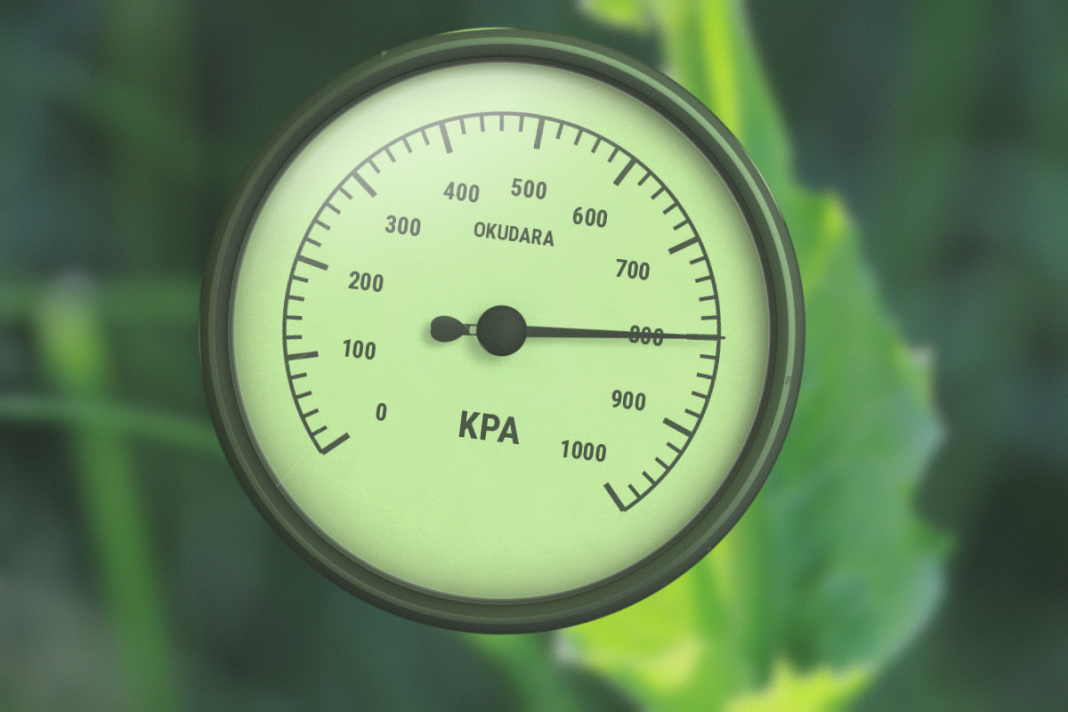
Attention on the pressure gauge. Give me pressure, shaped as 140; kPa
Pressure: 800; kPa
